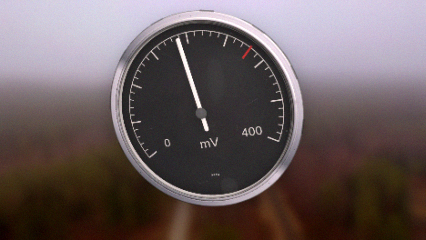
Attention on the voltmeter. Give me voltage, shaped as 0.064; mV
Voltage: 190; mV
